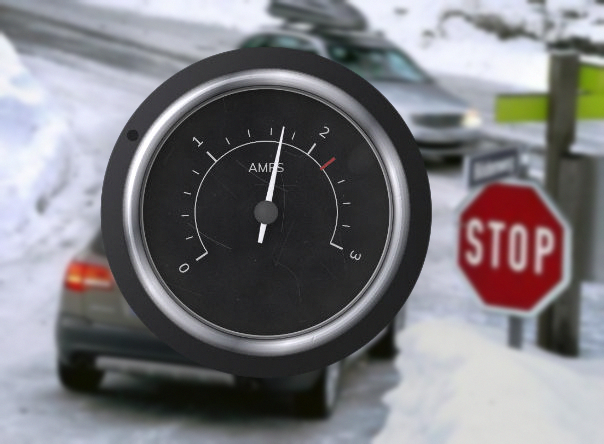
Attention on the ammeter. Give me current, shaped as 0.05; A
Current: 1.7; A
